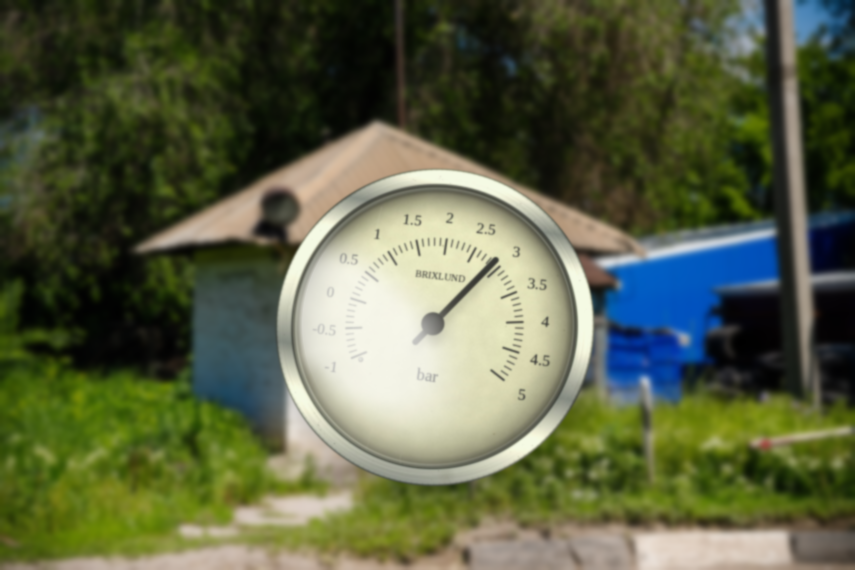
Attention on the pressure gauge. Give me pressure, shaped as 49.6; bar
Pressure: 2.9; bar
